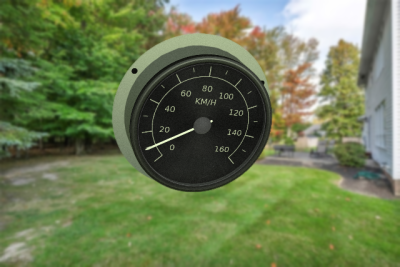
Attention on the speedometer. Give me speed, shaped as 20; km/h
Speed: 10; km/h
